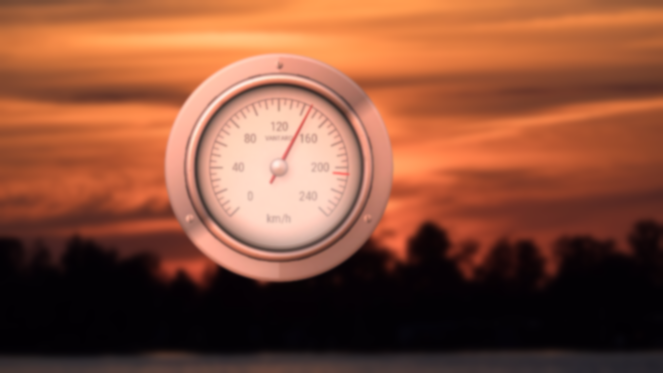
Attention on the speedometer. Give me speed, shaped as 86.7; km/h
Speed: 145; km/h
